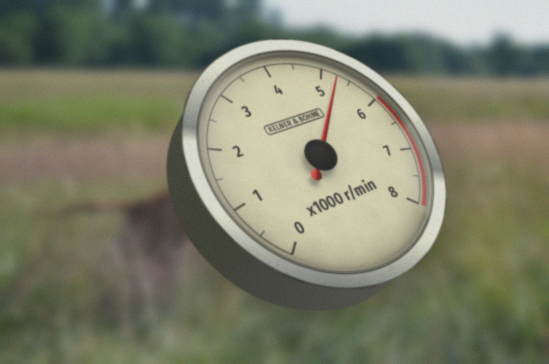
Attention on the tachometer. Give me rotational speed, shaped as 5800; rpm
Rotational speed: 5250; rpm
